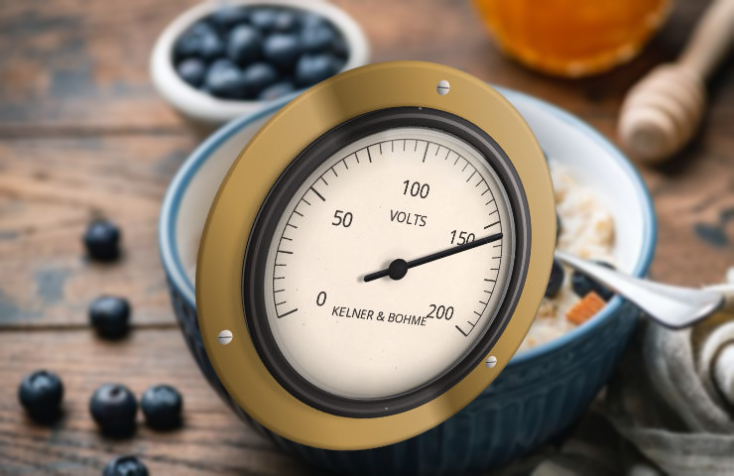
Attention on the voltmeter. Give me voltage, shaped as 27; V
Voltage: 155; V
